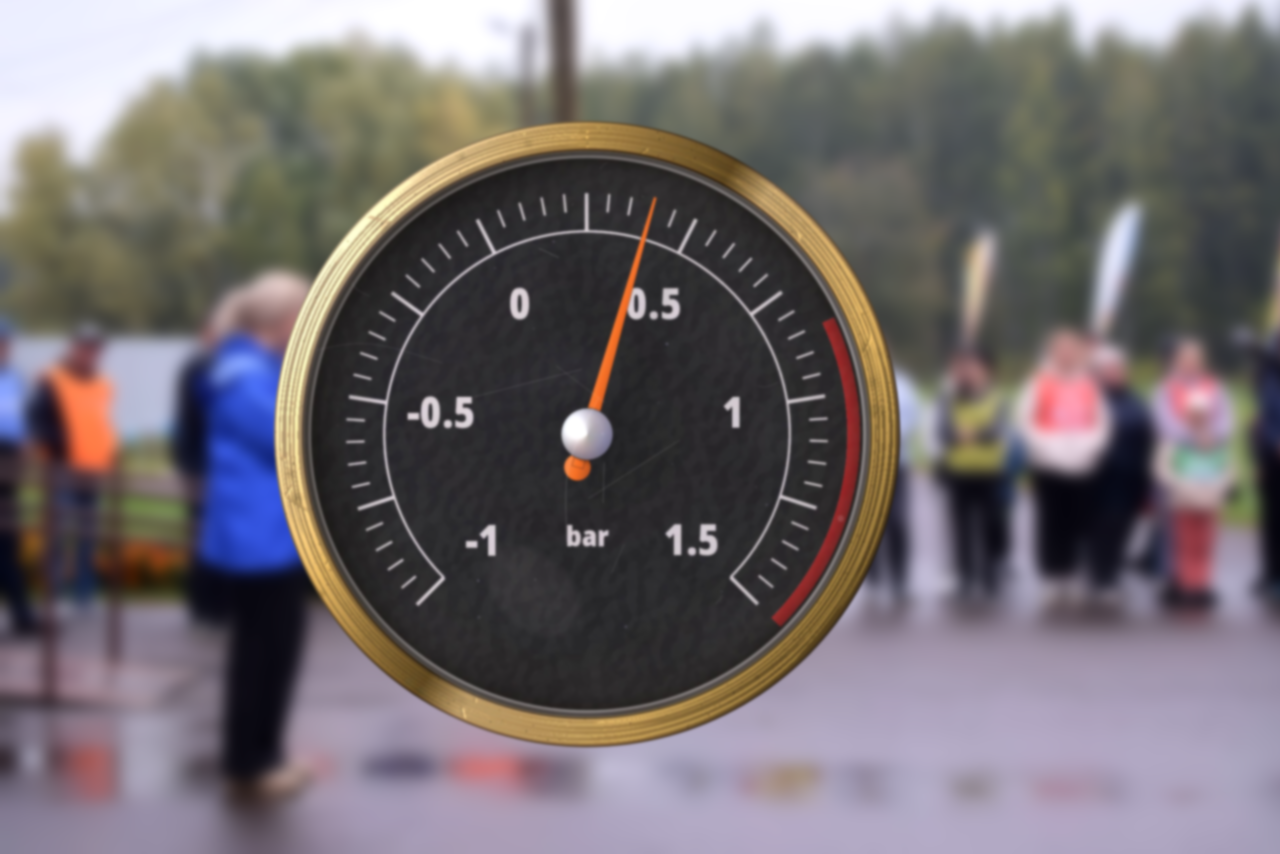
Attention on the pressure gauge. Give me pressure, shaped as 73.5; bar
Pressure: 0.4; bar
